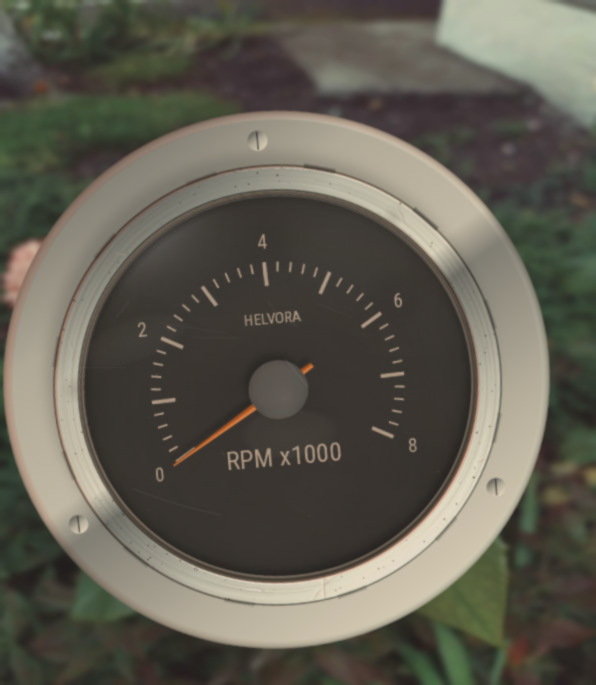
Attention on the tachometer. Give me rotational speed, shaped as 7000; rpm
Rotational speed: 0; rpm
